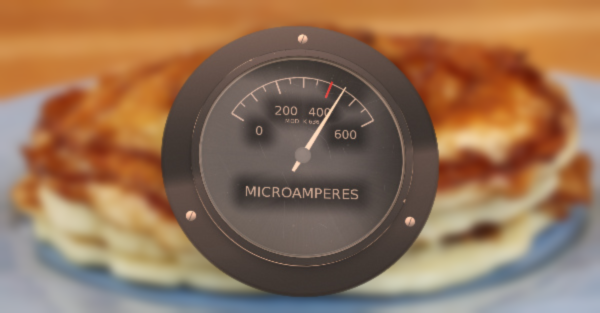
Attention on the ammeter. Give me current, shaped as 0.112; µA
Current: 450; µA
